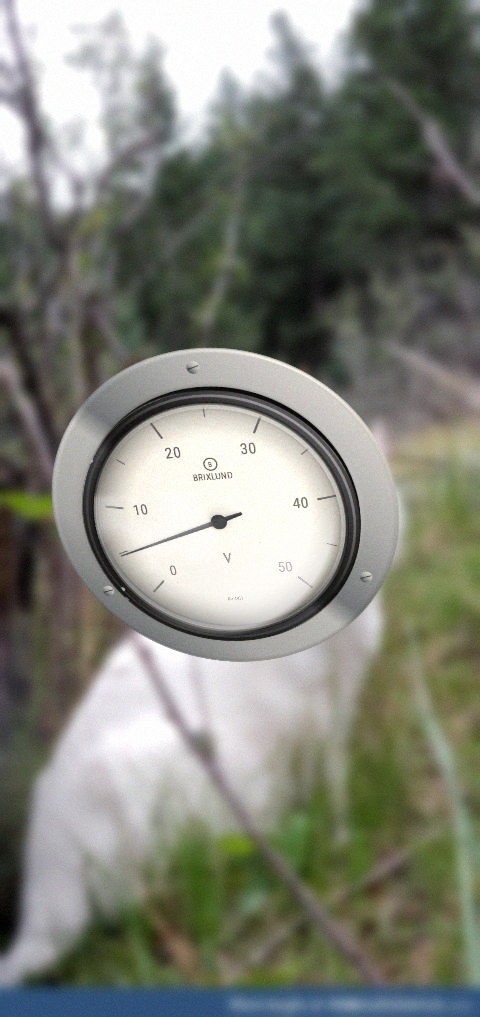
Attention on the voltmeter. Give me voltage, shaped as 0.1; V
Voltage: 5; V
